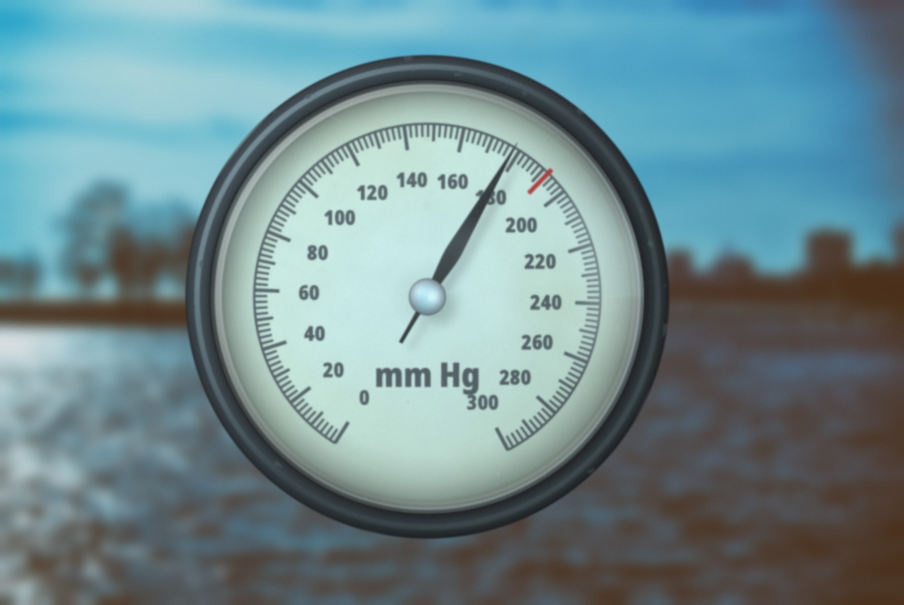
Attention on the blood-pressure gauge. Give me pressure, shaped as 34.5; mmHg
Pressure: 178; mmHg
